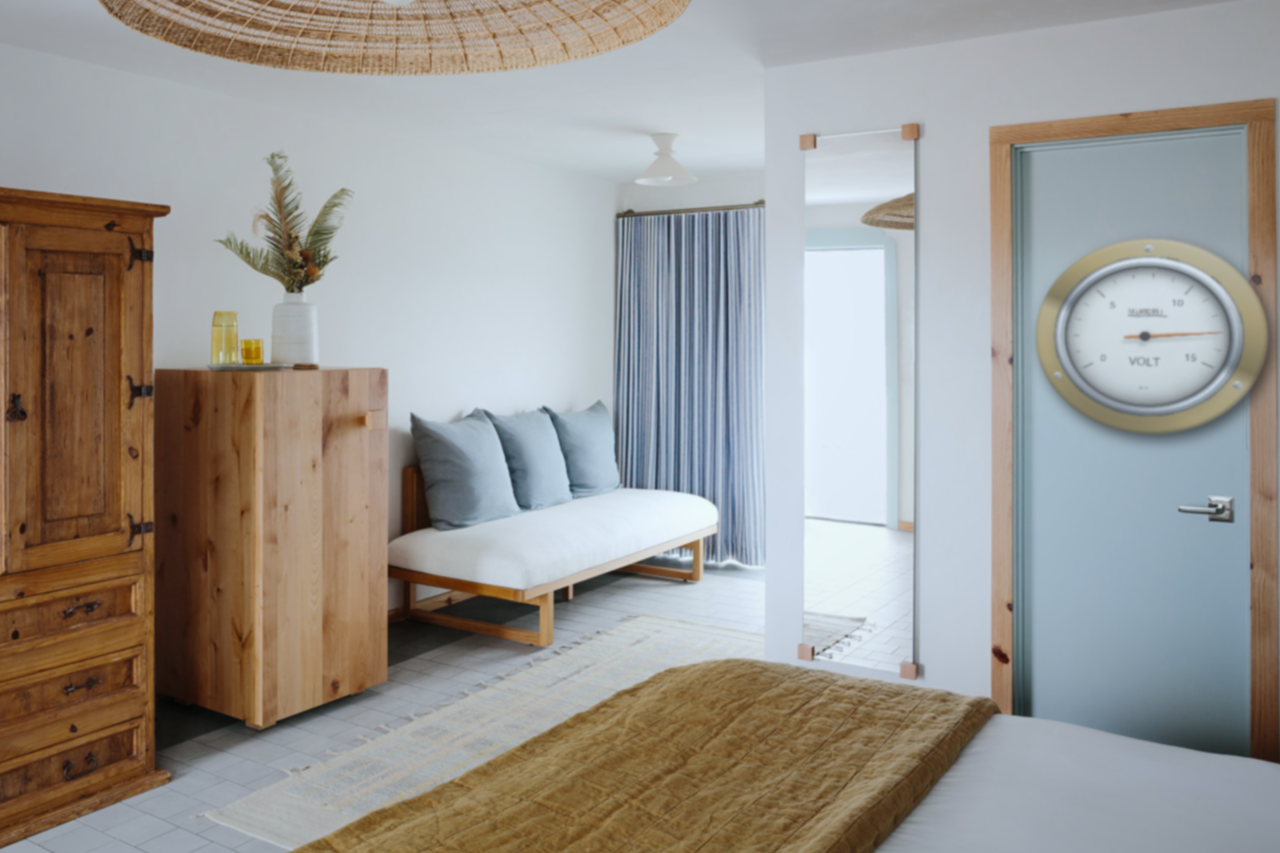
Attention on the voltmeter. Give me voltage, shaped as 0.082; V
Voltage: 13; V
